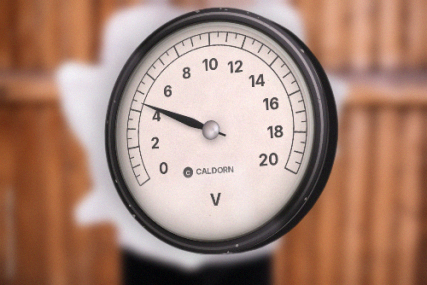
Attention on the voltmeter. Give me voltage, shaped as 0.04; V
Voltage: 4.5; V
